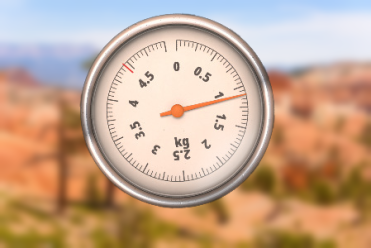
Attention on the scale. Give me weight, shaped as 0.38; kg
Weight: 1.1; kg
